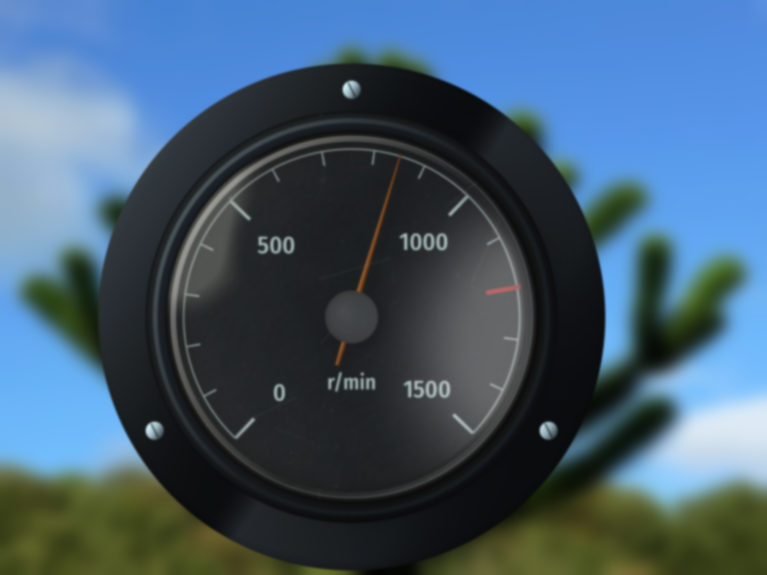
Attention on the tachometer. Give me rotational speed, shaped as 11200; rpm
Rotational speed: 850; rpm
